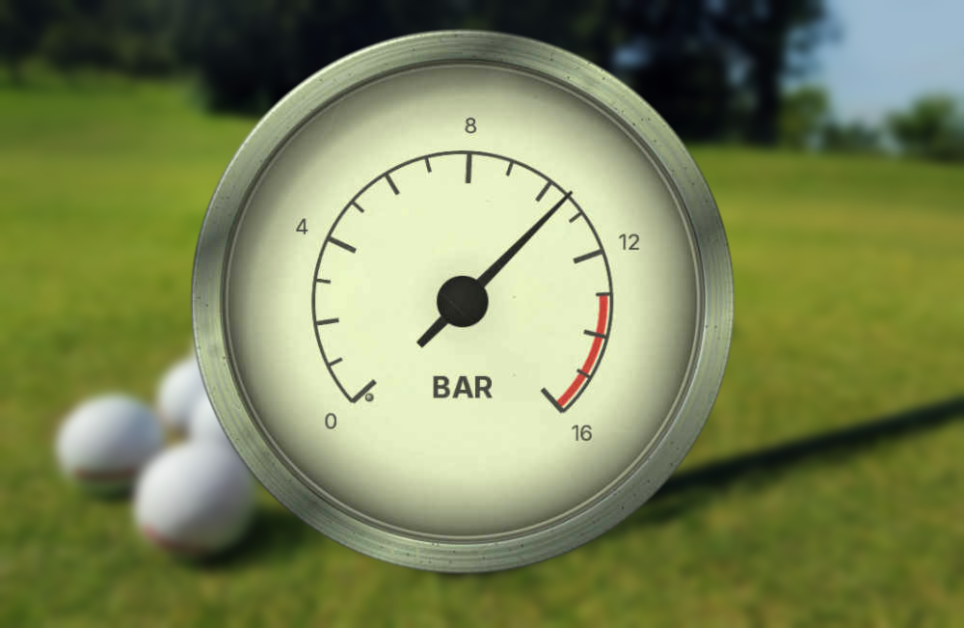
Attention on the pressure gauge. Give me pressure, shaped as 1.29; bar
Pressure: 10.5; bar
